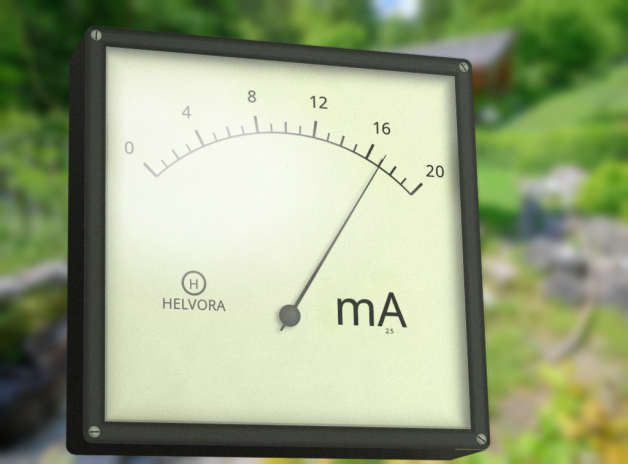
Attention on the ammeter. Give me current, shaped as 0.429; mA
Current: 17; mA
